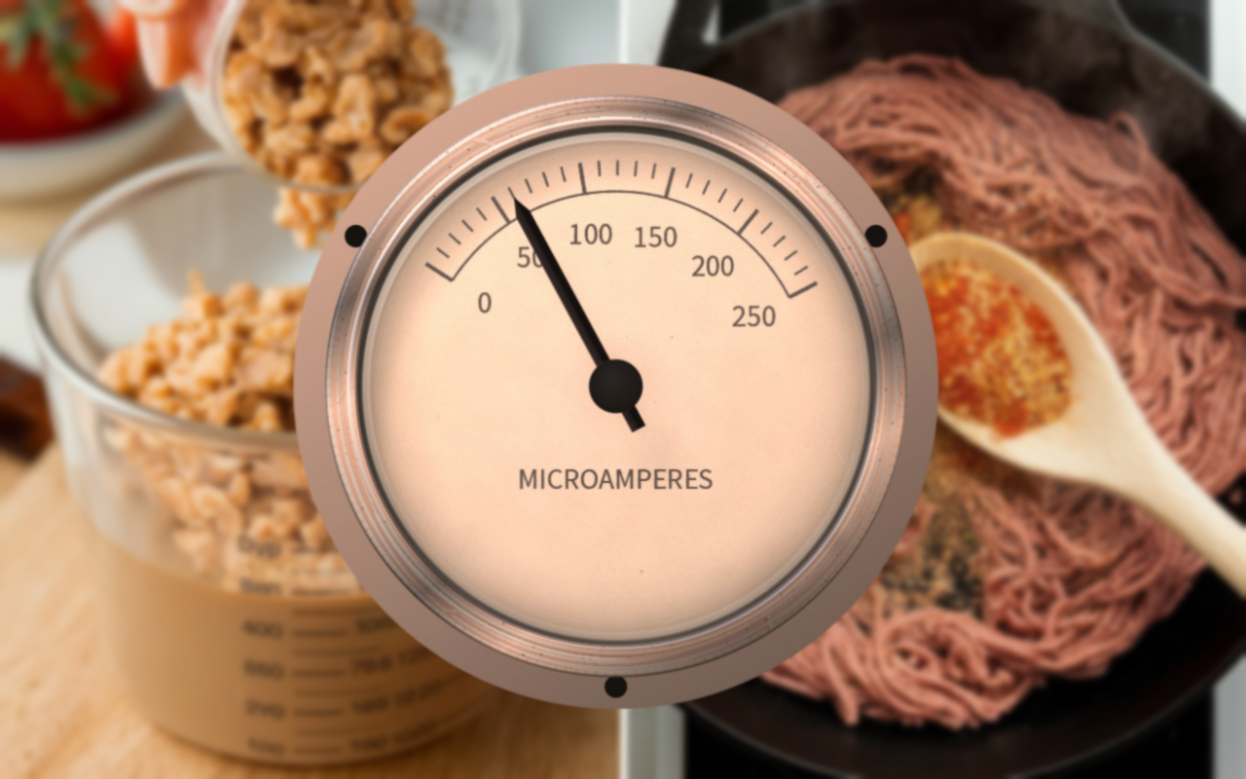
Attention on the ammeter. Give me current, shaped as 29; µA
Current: 60; µA
